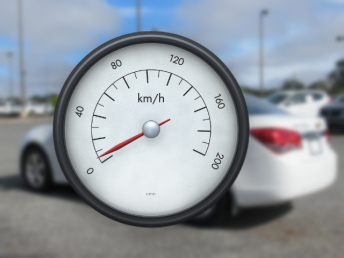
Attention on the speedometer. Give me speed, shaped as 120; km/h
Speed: 5; km/h
